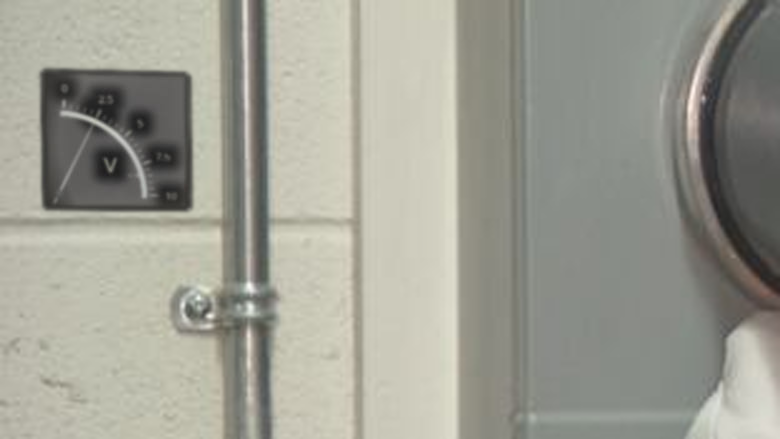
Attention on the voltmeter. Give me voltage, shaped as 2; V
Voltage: 2.5; V
